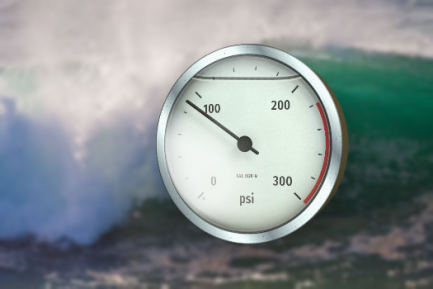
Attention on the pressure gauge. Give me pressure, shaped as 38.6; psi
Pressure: 90; psi
